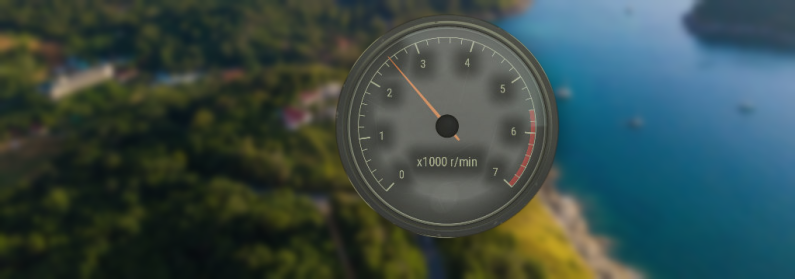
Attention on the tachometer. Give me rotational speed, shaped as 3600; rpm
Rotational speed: 2500; rpm
